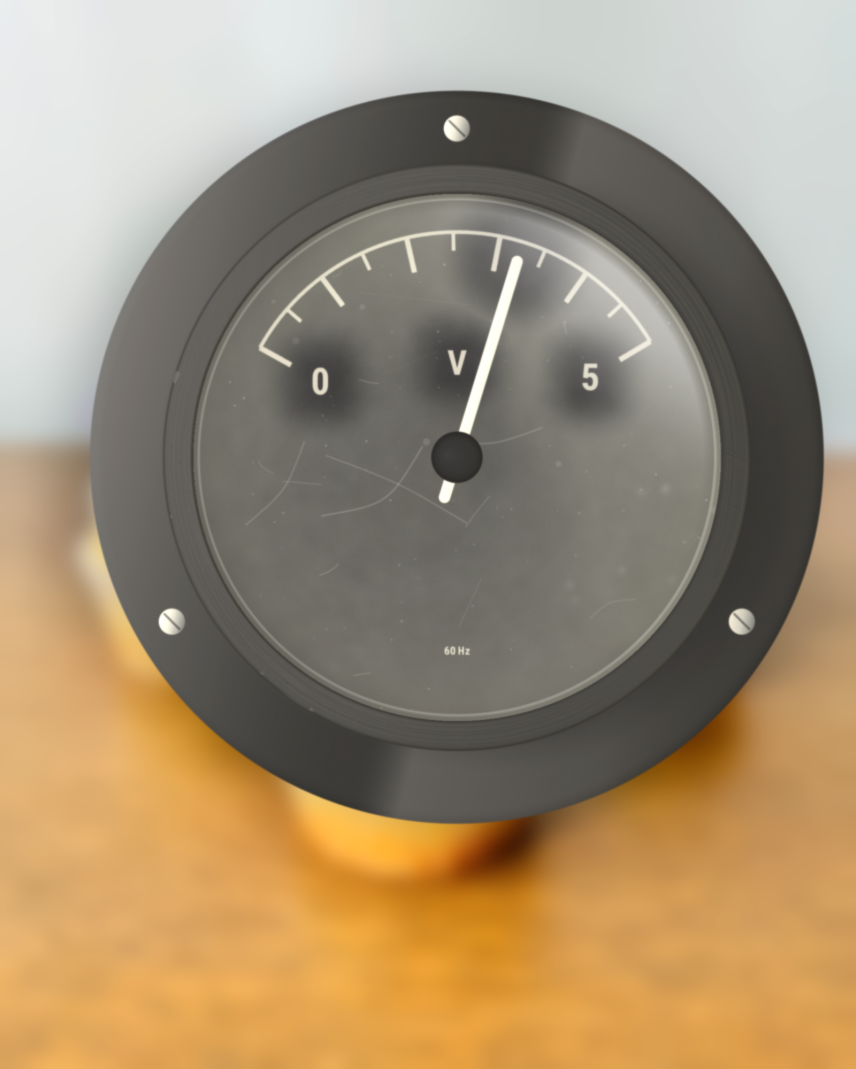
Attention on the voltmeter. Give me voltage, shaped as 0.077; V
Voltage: 3.25; V
